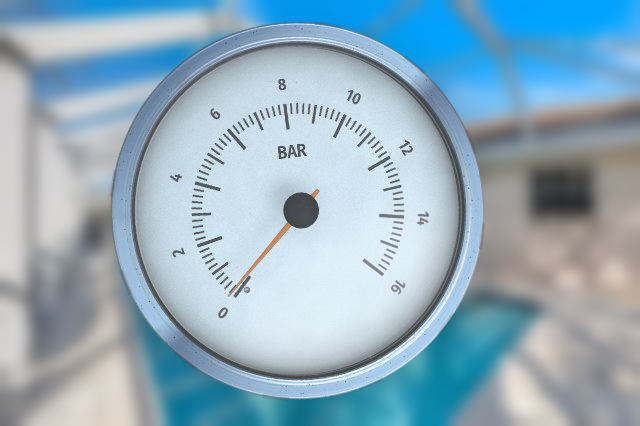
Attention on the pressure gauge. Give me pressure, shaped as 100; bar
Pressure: 0.2; bar
